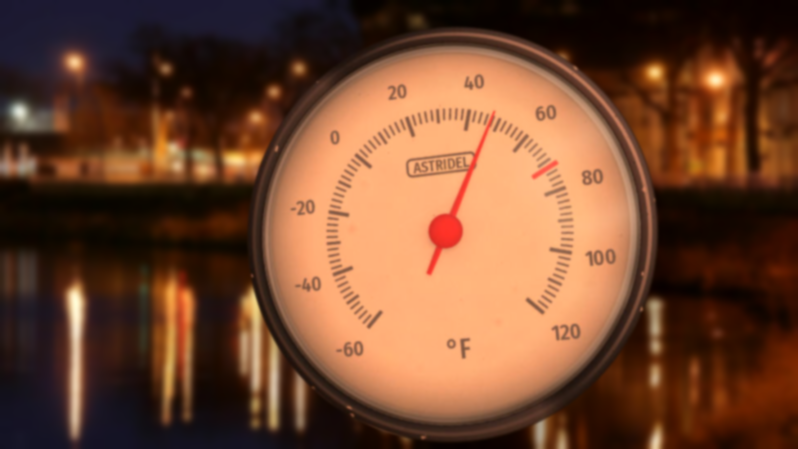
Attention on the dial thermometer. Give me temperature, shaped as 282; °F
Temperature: 48; °F
